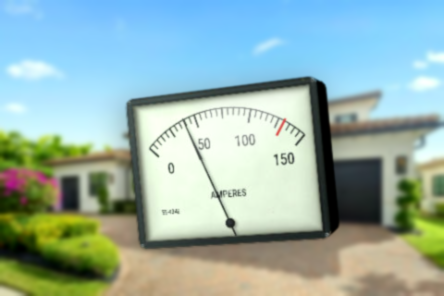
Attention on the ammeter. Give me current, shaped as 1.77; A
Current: 40; A
